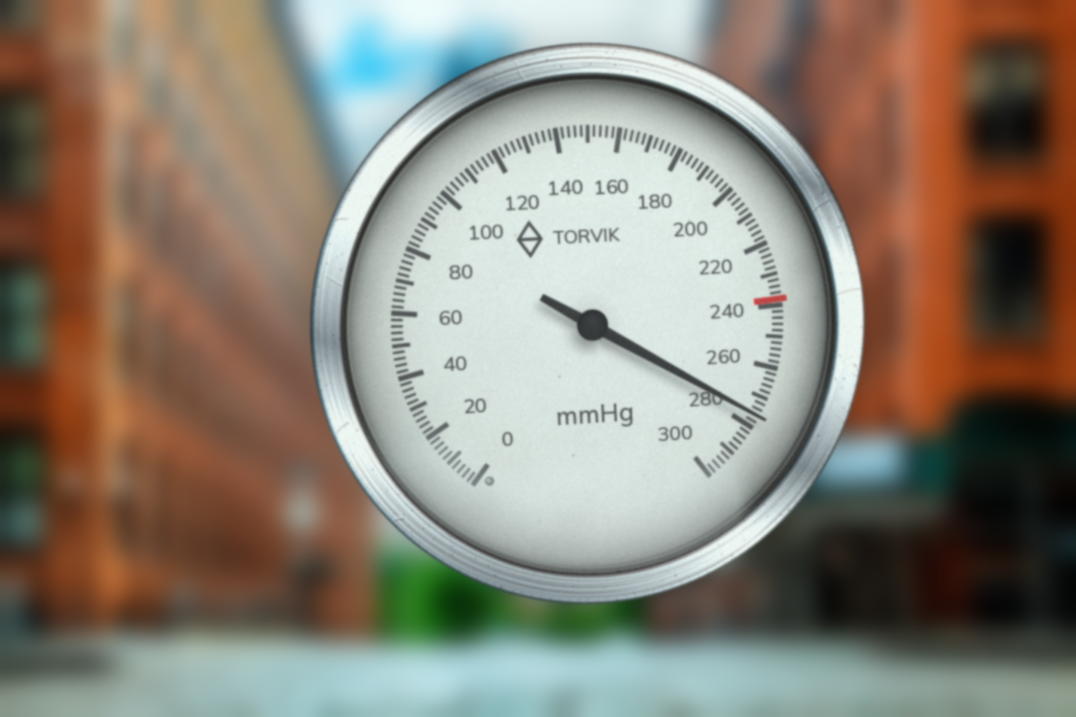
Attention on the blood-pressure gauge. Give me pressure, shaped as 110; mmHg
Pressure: 276; mmHg
